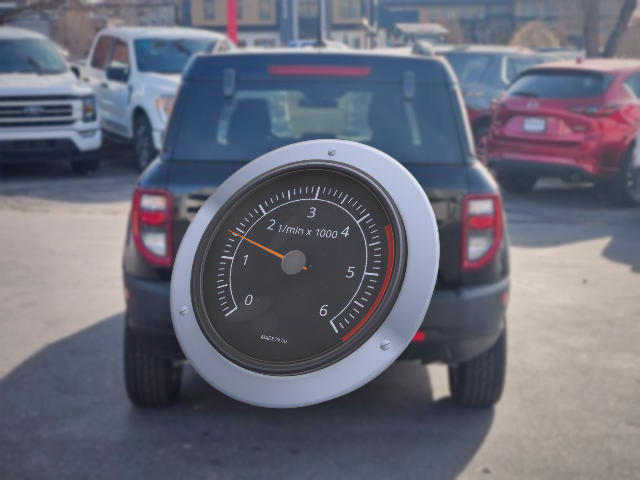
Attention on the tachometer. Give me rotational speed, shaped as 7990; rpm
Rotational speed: 1400; rpm
